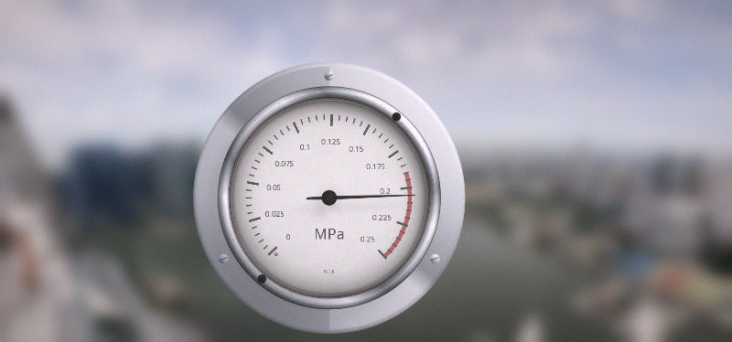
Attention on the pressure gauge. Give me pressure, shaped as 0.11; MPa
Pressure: 0.205; MPa
